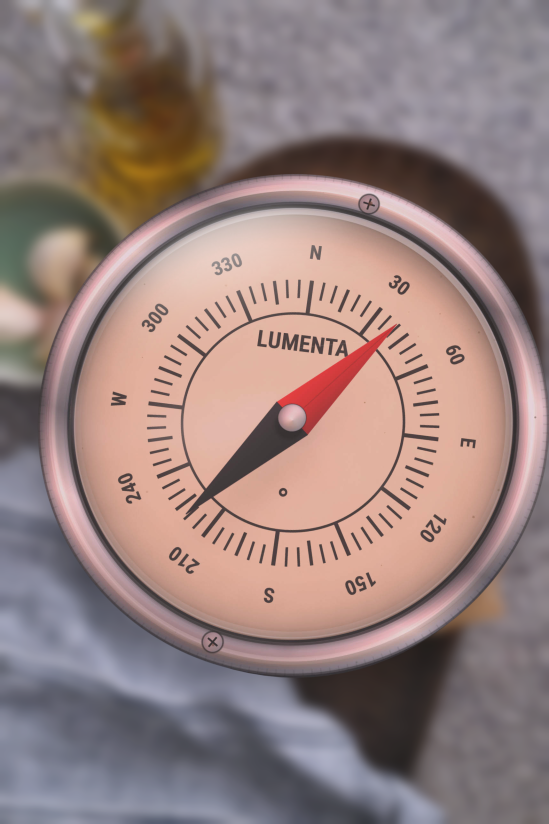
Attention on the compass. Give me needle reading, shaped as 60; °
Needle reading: 40; °
